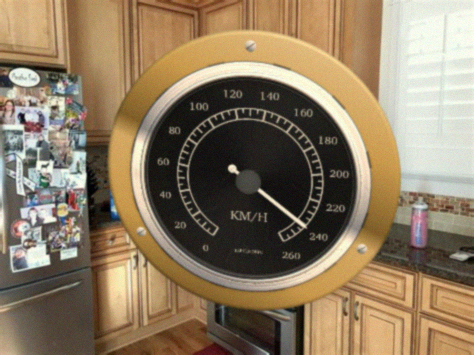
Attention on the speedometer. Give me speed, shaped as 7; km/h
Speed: 240; km/h
